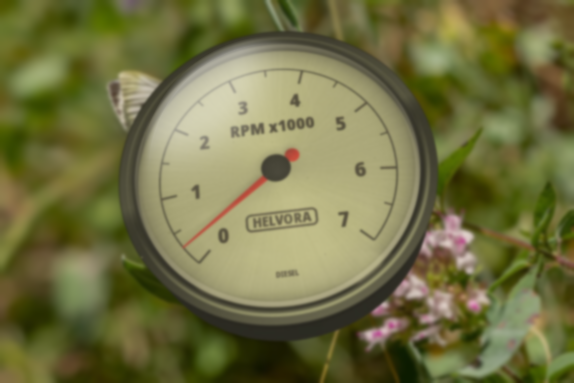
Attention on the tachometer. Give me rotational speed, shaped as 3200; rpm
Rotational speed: 250; rpm
